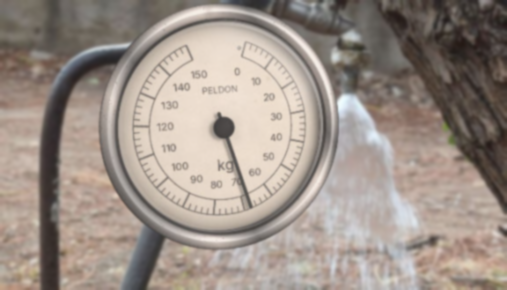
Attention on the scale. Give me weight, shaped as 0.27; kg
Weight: 68; kg
